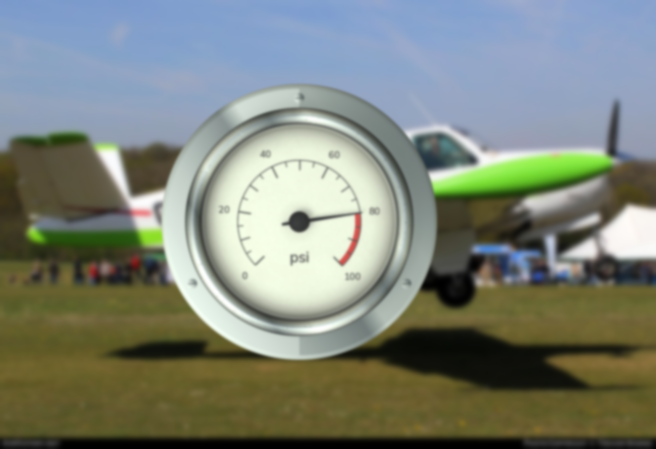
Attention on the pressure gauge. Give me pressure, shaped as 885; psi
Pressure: 80; psi
